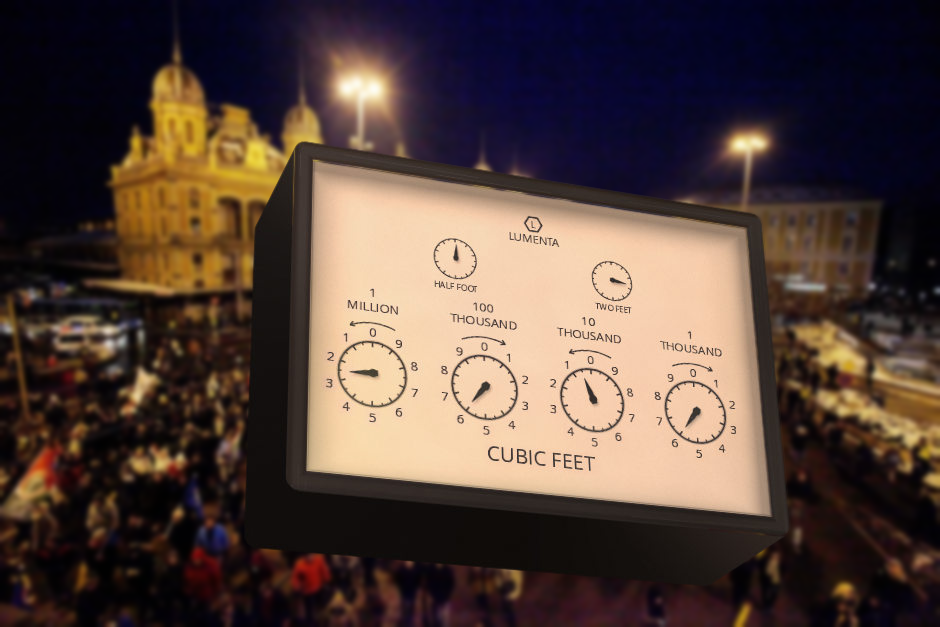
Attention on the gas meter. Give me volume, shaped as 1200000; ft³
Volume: 260600; ft³
